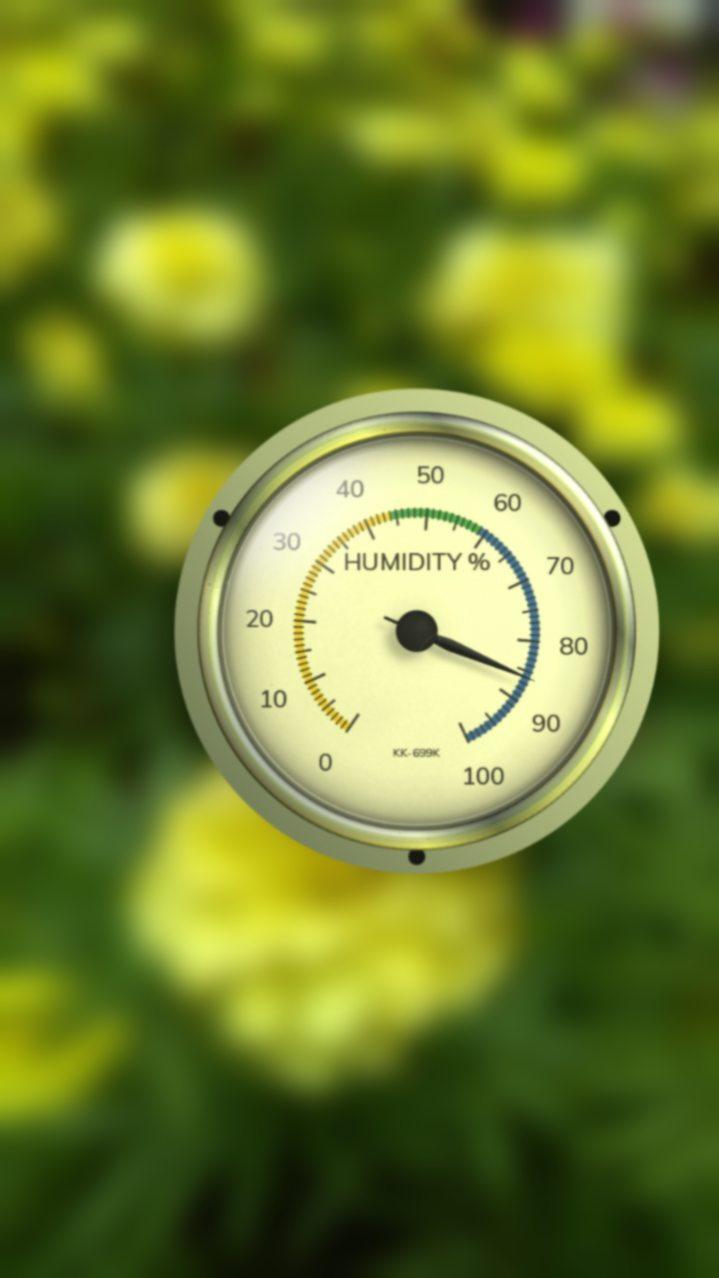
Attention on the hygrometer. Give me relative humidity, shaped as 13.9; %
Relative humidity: 86; %
